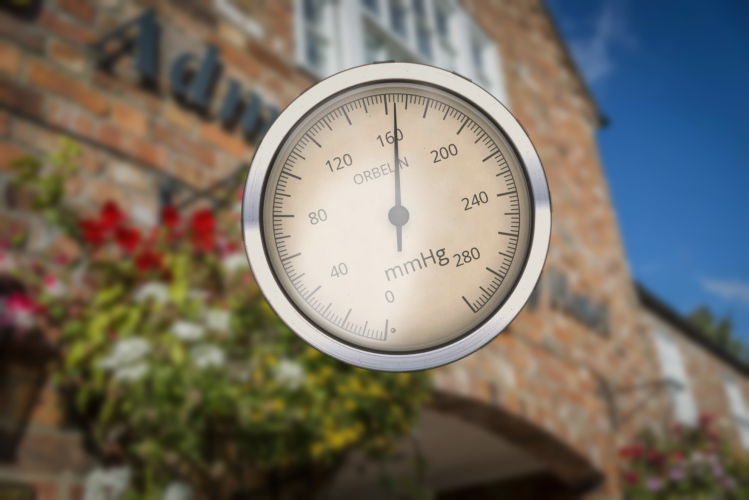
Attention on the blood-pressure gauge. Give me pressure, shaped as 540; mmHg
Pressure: 164; mmHg
